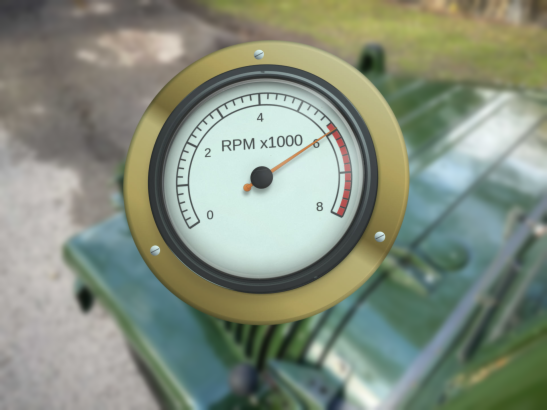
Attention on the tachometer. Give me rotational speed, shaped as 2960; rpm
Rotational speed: 6000; rpm
